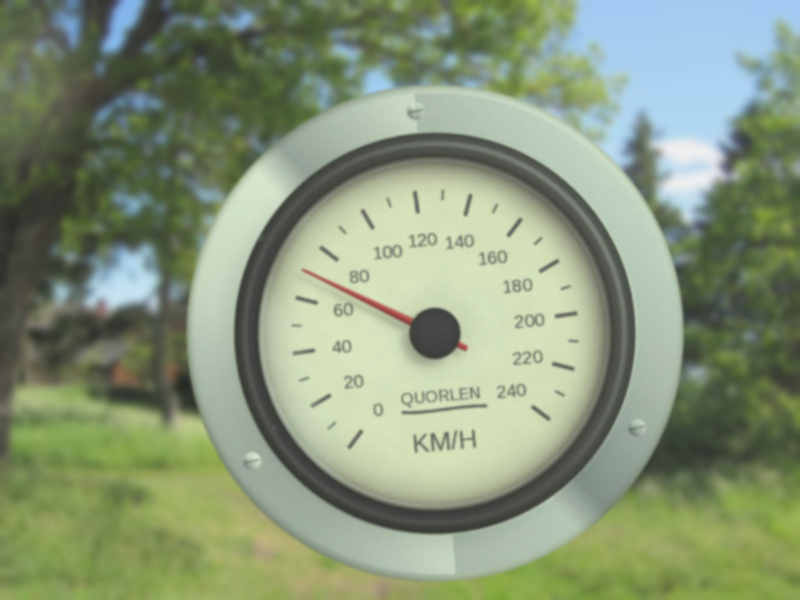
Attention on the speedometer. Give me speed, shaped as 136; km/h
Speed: 70; km/h
